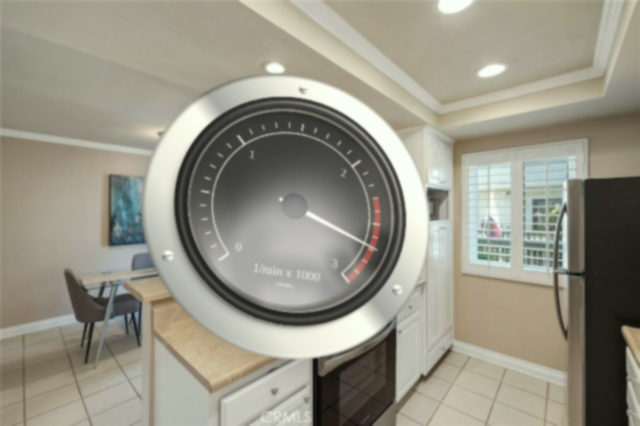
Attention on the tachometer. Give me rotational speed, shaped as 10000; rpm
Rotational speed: 2700; rpm
